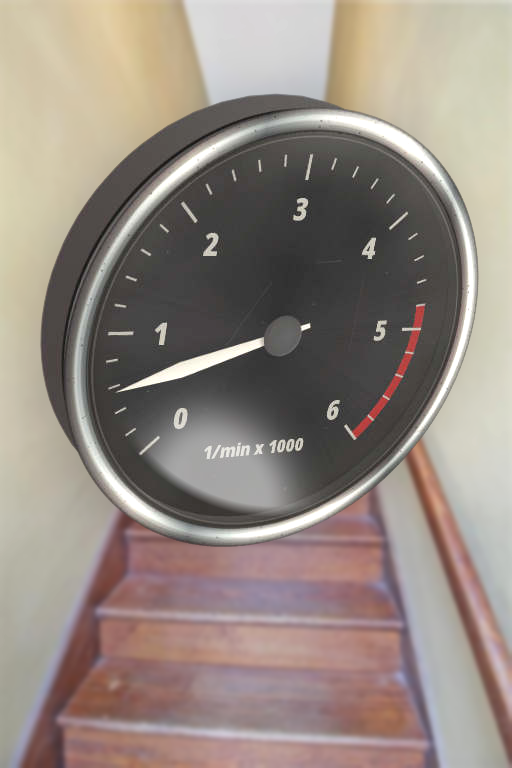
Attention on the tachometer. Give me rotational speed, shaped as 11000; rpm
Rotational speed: 600; rpm
